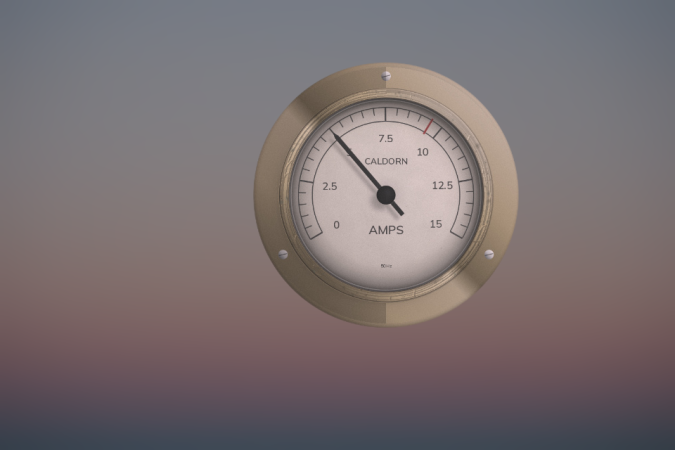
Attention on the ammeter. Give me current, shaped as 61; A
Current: 5; A
